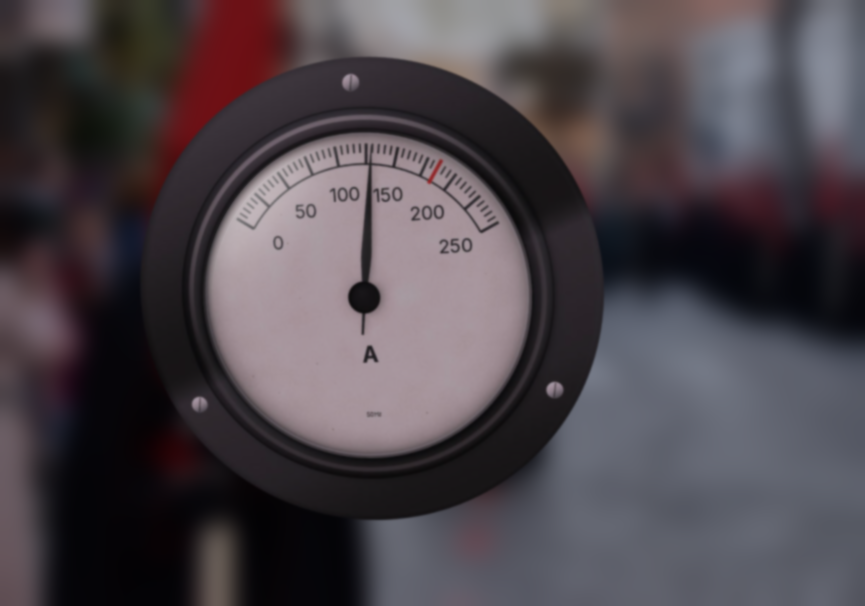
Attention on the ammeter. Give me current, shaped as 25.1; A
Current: 130; A
